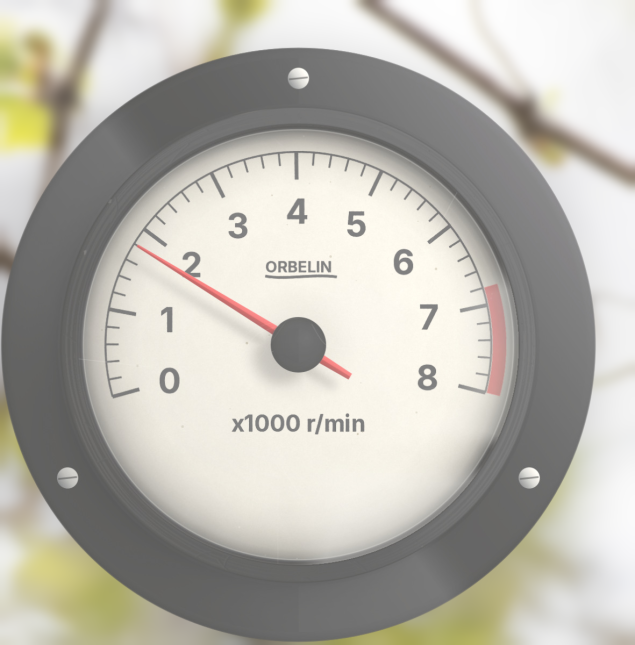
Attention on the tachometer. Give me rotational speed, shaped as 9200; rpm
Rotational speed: 1800; rpm
